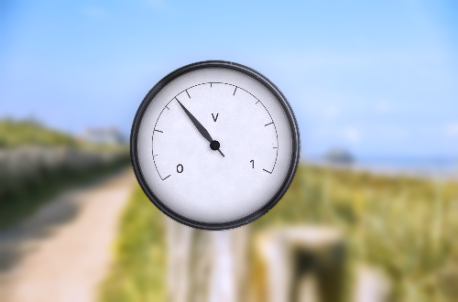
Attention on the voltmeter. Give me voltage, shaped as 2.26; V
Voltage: 0.35; V
